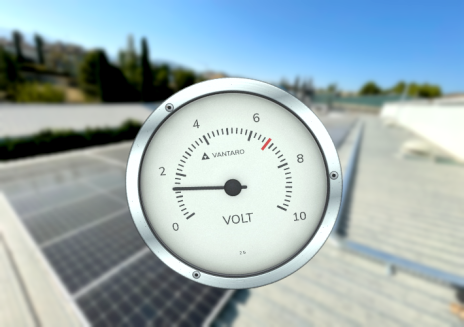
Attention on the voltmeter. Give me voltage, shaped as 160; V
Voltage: 1.4; V
